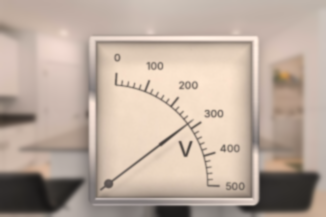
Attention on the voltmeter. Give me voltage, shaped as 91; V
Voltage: 280; V
